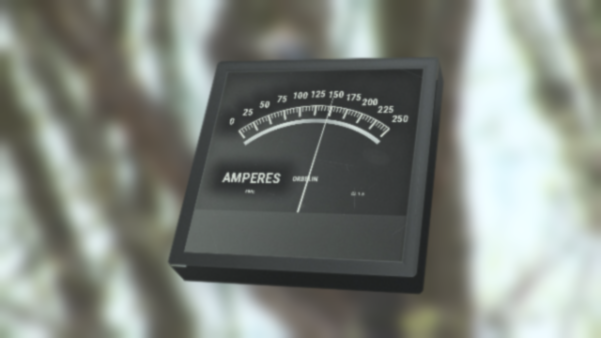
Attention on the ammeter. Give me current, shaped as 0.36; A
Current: 150; A
